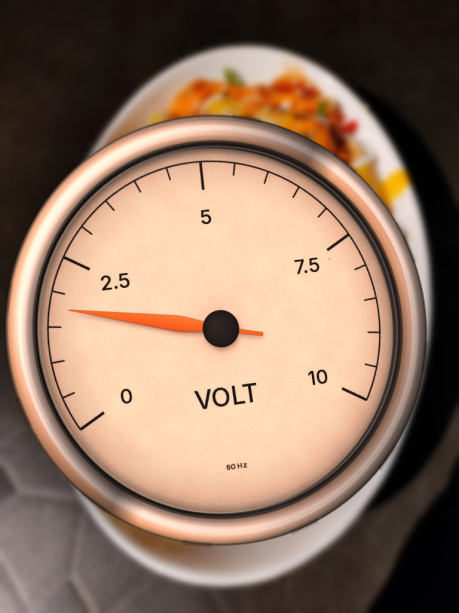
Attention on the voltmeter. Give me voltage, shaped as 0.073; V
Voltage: 1.75; V
